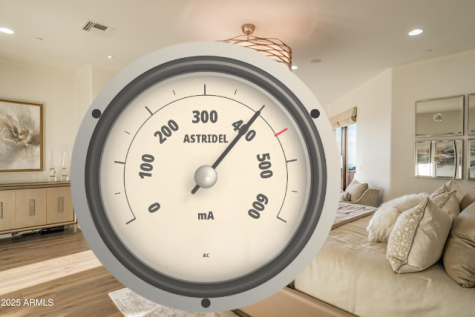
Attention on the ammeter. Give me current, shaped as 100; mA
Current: 400; mA
